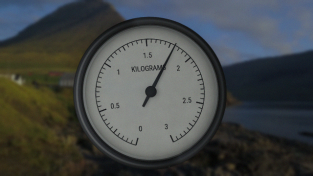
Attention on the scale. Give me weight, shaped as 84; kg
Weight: 1.8; kg
